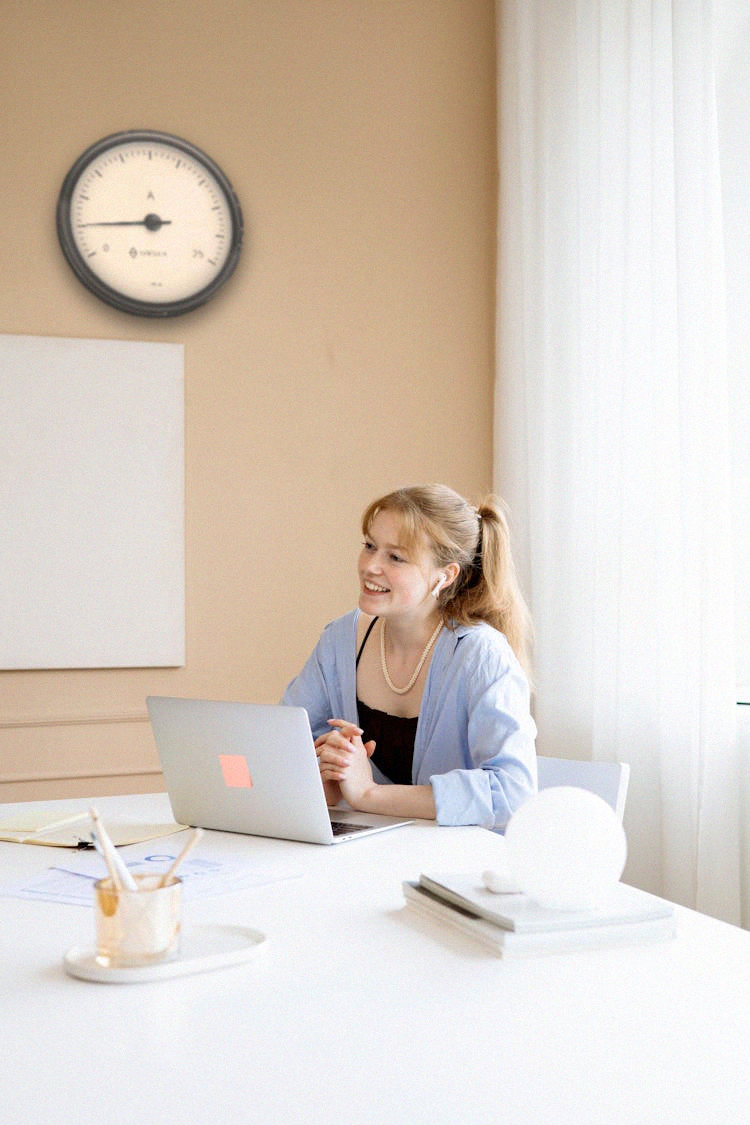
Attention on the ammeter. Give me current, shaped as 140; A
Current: 2.5; A
